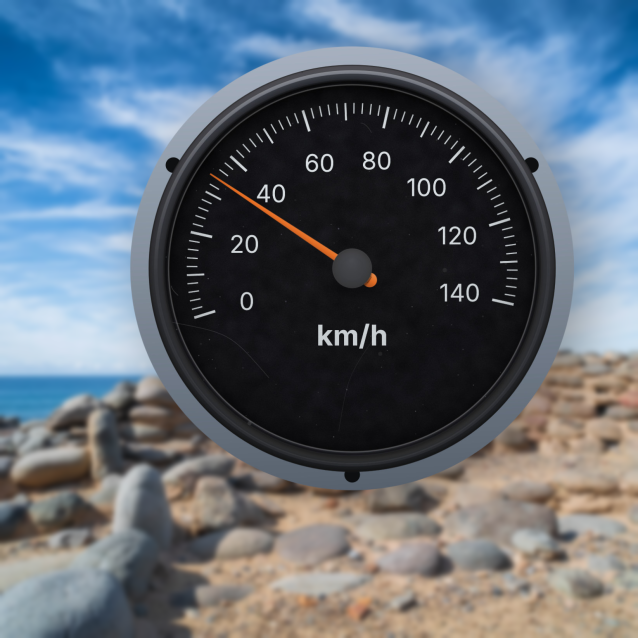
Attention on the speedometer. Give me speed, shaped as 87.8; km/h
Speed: 34; km/h
